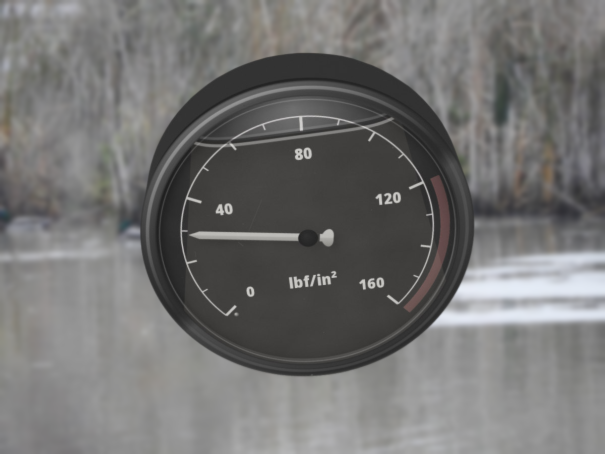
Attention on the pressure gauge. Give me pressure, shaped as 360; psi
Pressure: 30; psi
